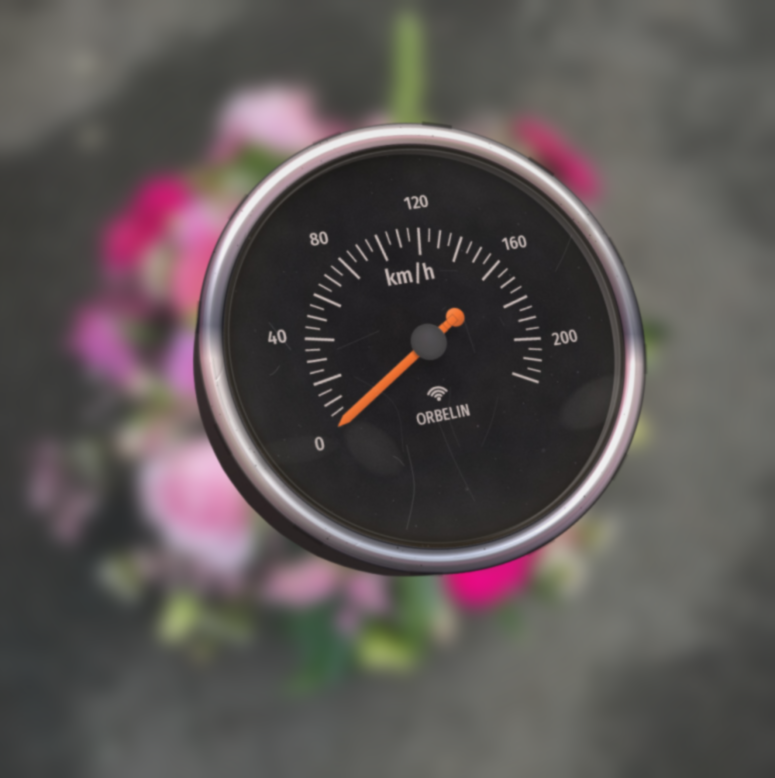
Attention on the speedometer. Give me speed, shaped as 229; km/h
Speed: 0; km/h
